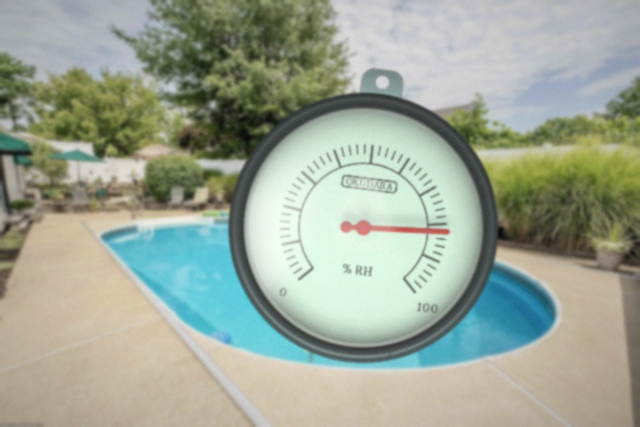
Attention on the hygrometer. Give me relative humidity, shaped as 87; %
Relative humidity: 82; %
